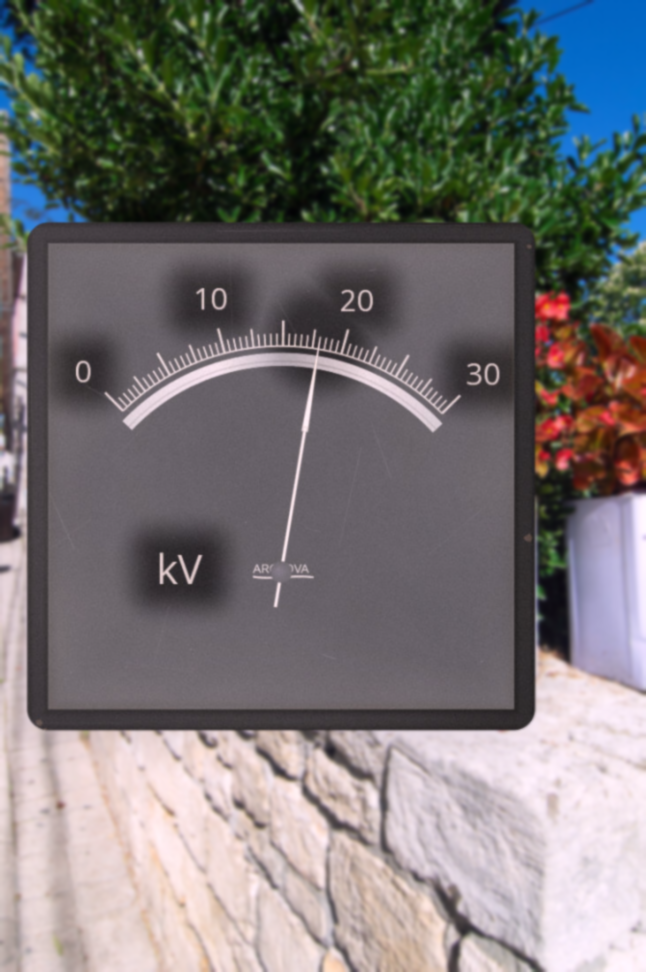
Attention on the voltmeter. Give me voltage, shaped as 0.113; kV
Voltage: 18; kV
